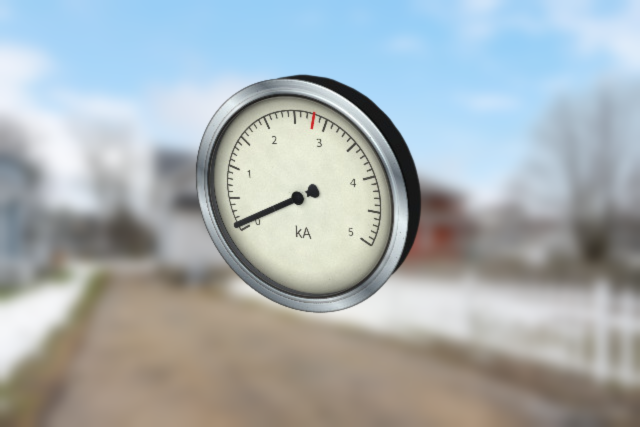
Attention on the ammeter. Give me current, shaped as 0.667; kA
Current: 0.1; kA
